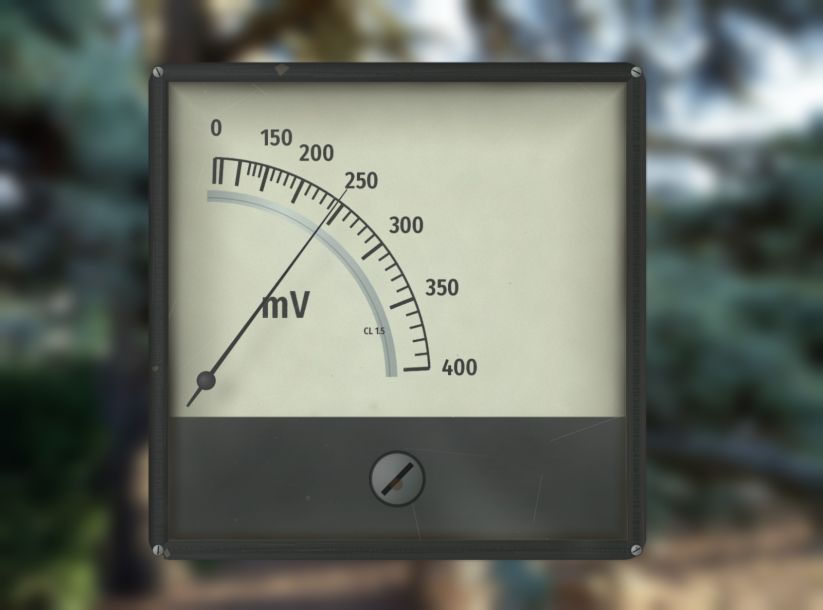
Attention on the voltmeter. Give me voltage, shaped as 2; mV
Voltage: 245; mV
